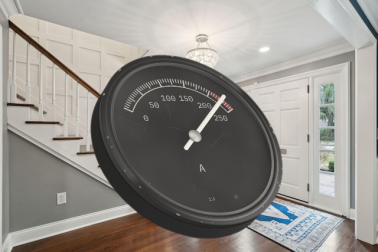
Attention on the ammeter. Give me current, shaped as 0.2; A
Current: 225; A
